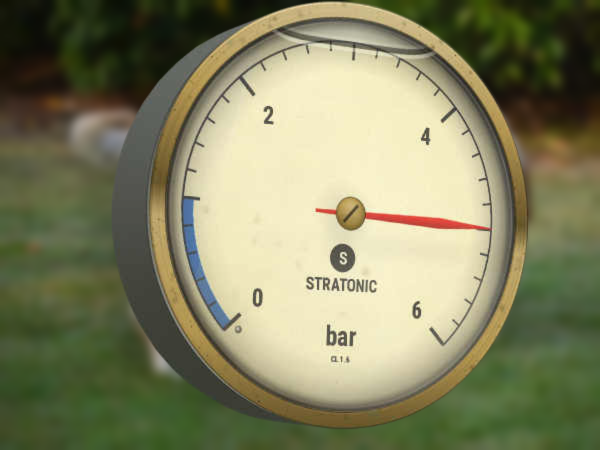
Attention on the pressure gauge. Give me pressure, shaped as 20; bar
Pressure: 5; bar
